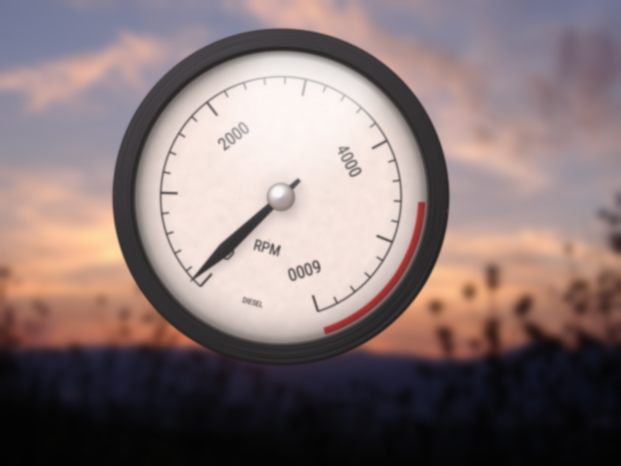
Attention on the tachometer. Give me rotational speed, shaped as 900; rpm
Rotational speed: 100; rpm
